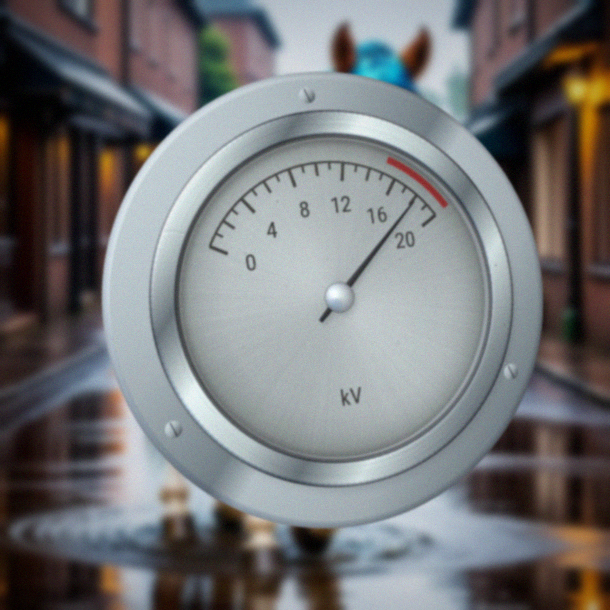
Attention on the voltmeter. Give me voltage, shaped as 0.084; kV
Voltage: 18; kV
